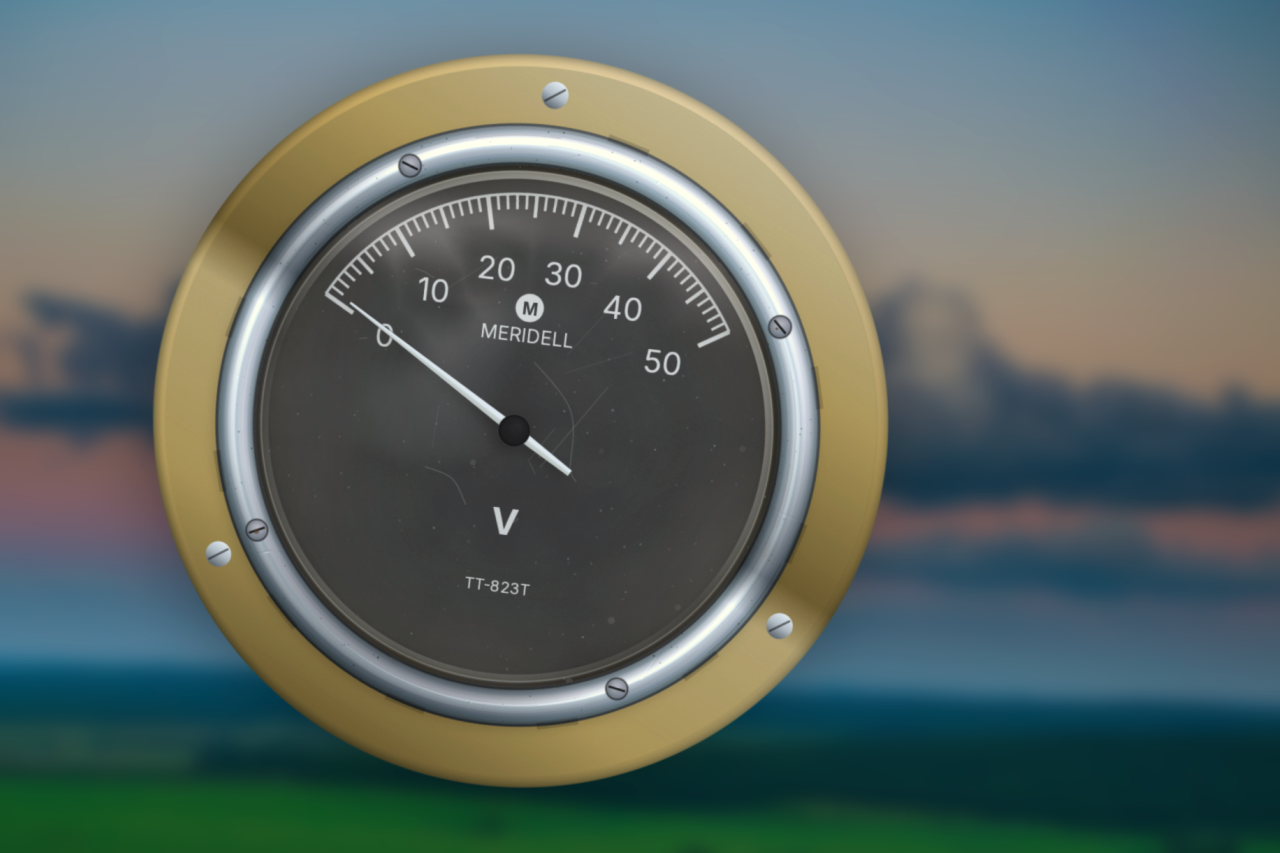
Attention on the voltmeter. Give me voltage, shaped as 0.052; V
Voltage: 1; V
